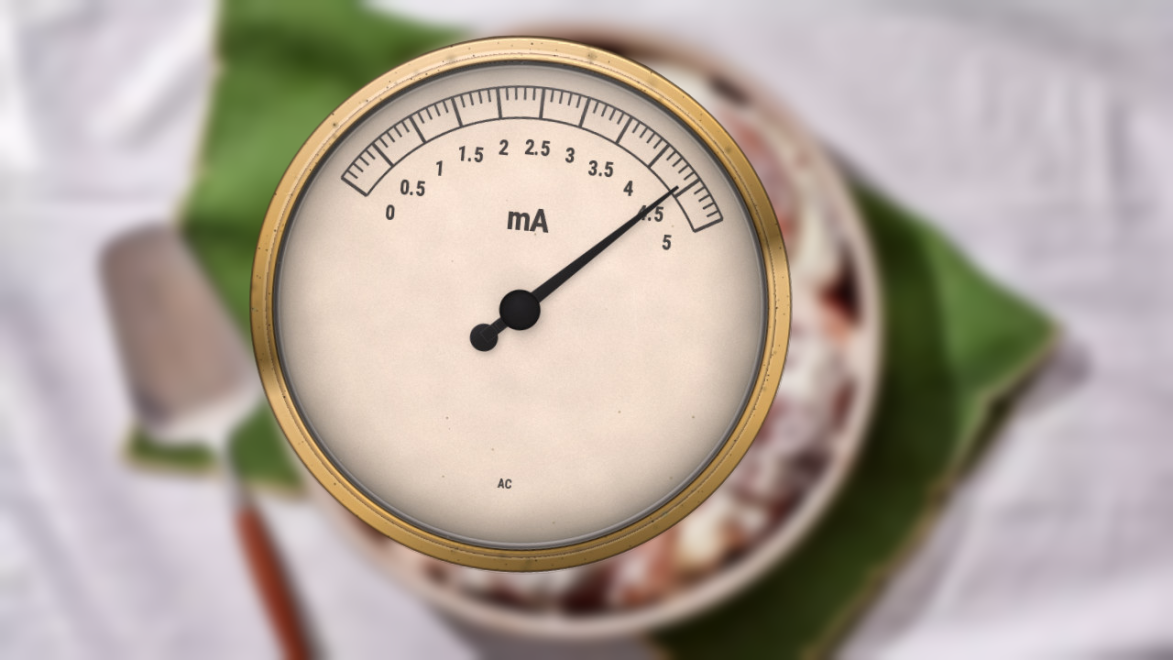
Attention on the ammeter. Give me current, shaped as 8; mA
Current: 4.4; mA
